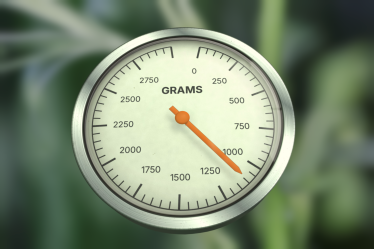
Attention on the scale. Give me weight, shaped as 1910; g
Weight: 1100; g
